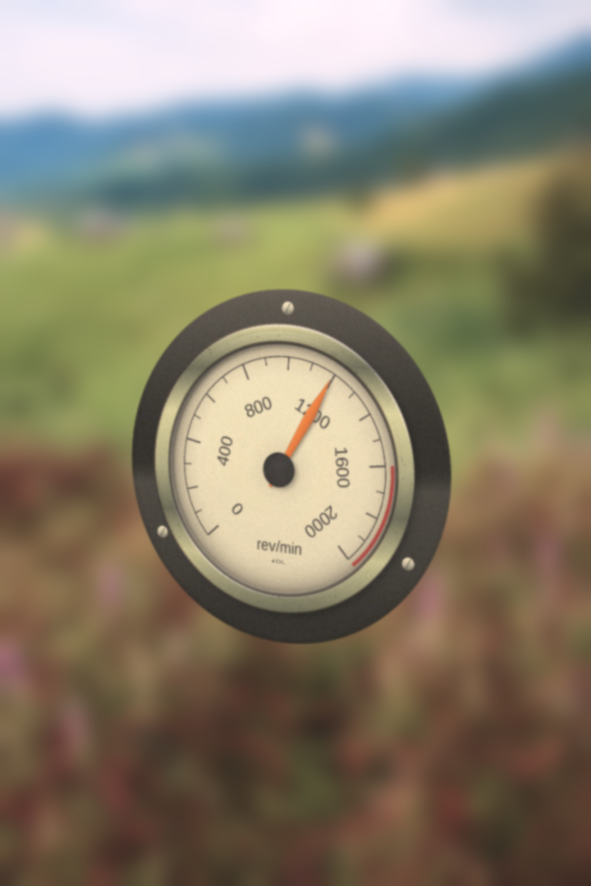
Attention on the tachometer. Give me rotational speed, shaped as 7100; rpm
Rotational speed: 1200; rpm
